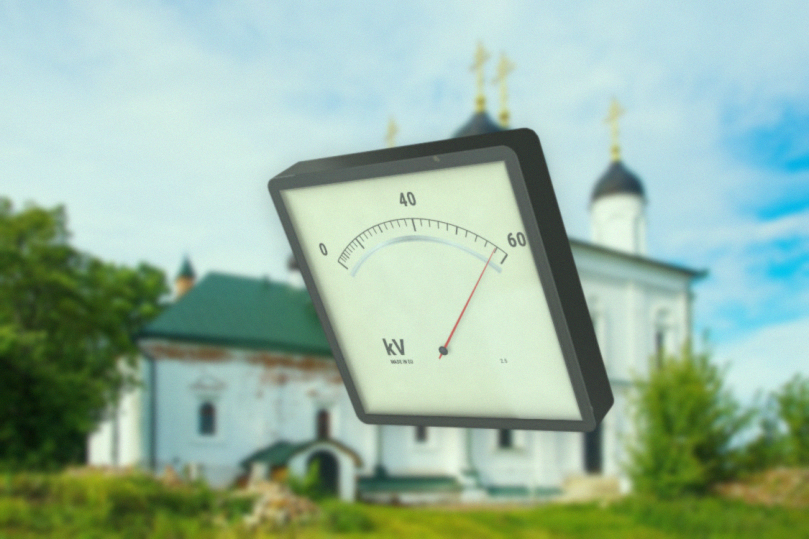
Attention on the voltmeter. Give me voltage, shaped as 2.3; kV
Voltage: 58; kV
